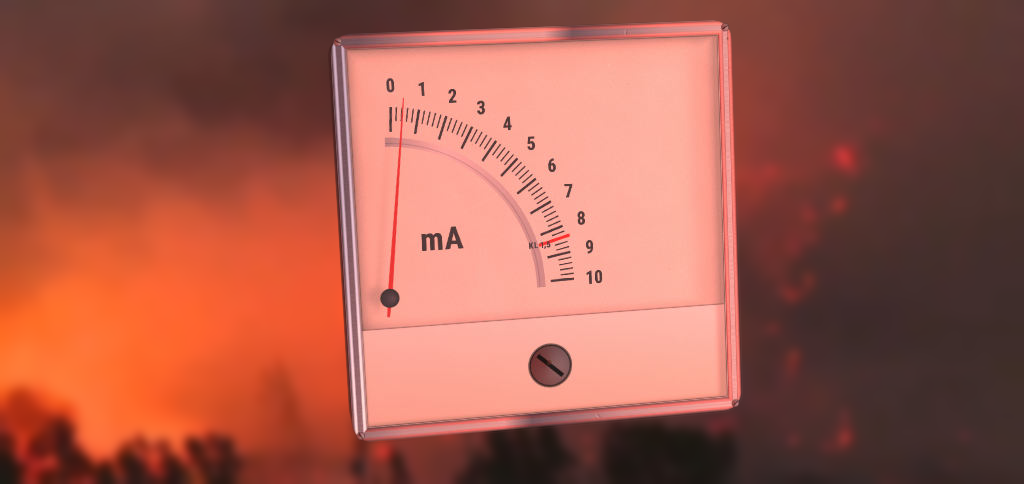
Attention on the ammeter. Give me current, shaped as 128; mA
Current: 0.4; mA
